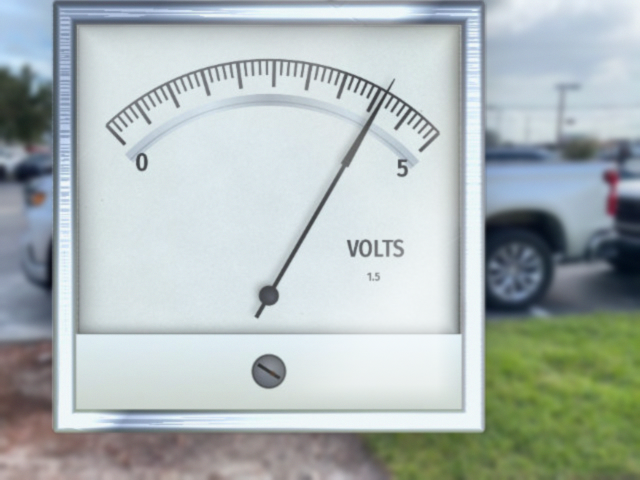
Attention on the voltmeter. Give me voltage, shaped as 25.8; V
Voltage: 4.1; V
